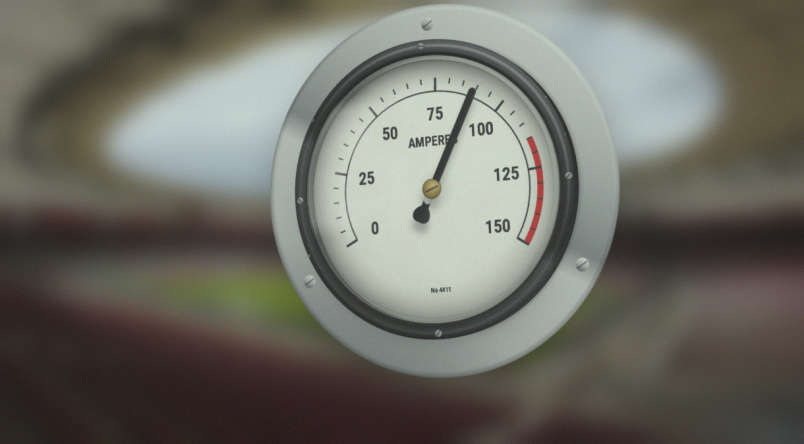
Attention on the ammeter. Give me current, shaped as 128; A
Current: 90; A
